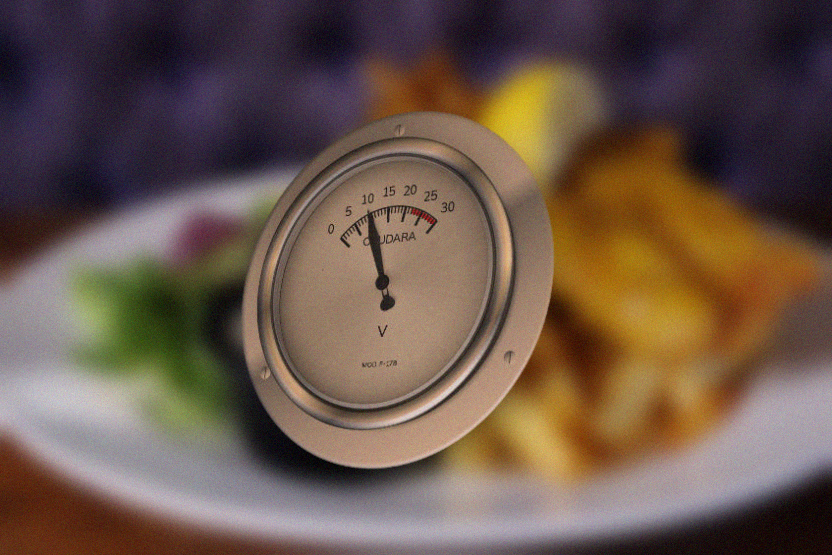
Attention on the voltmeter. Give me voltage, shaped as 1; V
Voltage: 10; V
